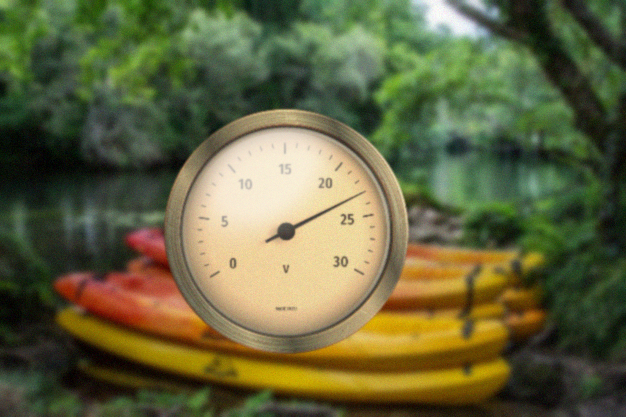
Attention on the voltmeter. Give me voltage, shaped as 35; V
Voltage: 23; V
